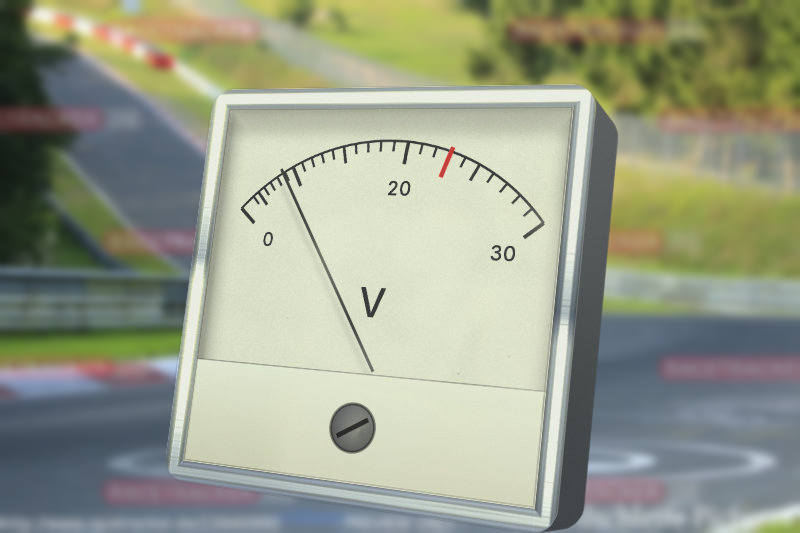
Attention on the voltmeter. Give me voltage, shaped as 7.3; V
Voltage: 9; V
